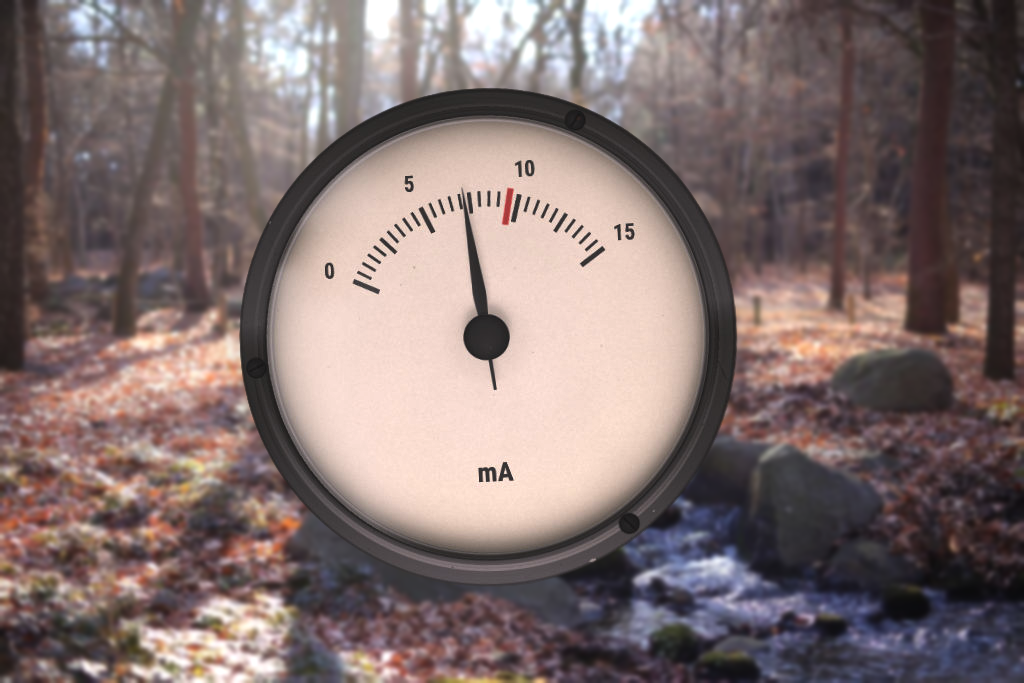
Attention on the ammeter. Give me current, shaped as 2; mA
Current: 7.25; mA
